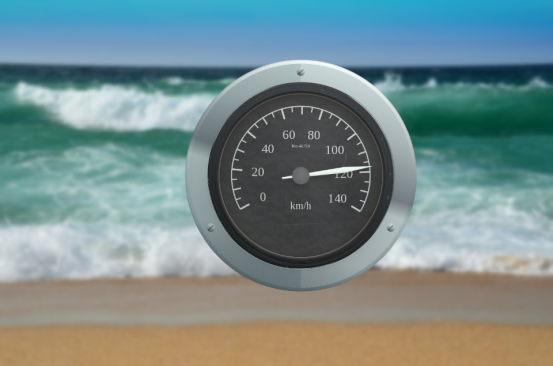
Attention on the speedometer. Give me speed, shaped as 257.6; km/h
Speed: 117.5; km/h
